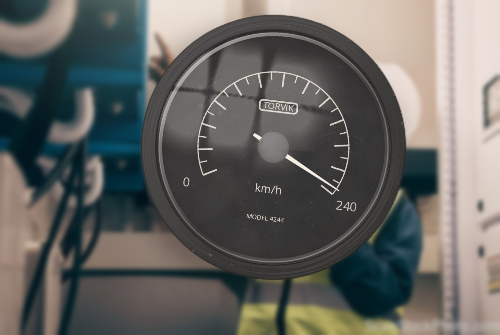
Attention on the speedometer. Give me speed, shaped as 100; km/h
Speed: 235; km/h
